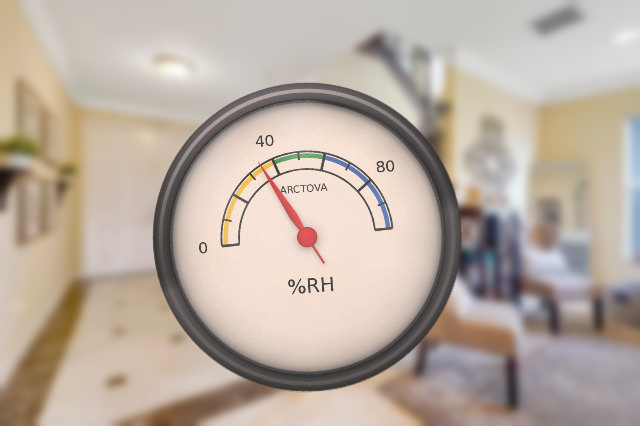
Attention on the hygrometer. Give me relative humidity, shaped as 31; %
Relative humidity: 35; %
